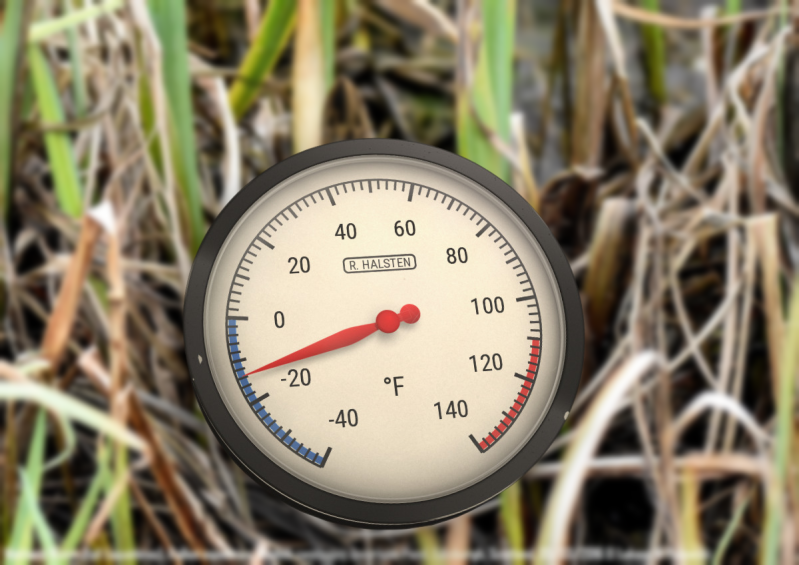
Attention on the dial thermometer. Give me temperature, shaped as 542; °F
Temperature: -14; °F
